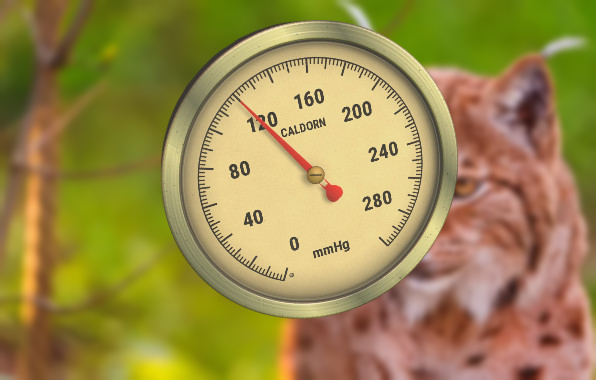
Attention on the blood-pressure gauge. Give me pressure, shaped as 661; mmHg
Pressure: 120; mmHg
